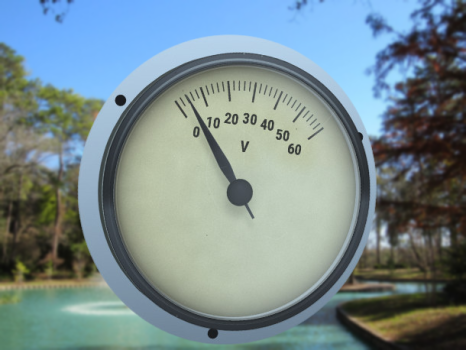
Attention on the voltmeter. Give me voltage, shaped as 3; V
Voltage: 4; V
